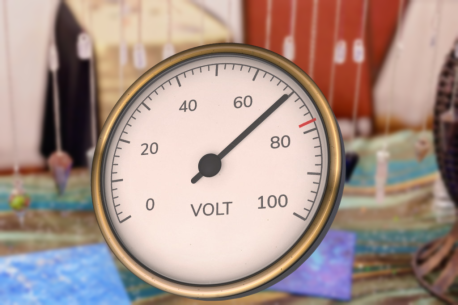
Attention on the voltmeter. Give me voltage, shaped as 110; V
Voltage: 70; V
